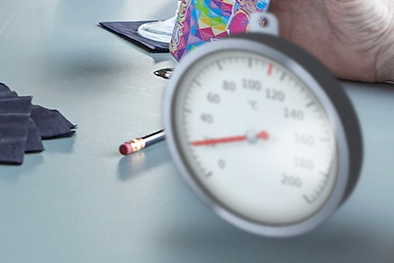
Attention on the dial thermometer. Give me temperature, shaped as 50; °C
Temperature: 20; °C
